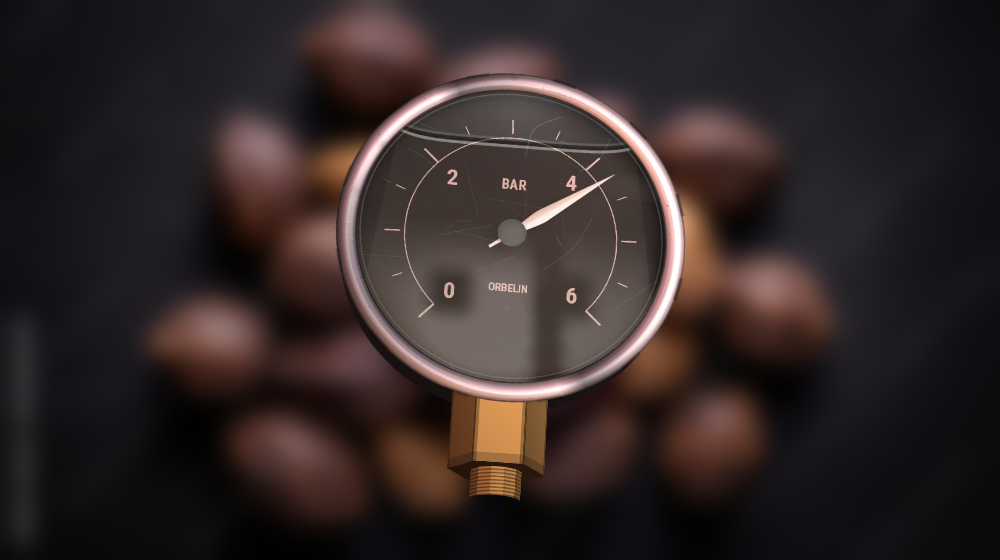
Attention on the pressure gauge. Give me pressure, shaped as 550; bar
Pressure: 4.25; bar
